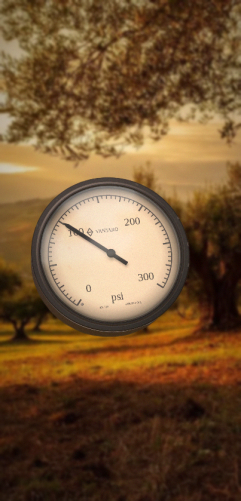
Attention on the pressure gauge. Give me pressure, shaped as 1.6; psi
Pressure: 100; psi
